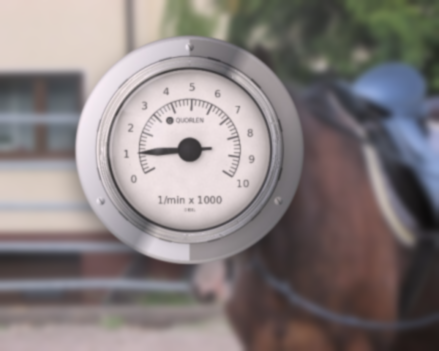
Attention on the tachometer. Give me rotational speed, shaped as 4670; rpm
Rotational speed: 1000; rpm
